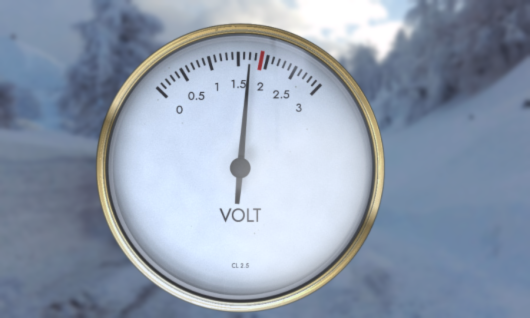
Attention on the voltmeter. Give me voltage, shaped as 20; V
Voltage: 1.7; V
